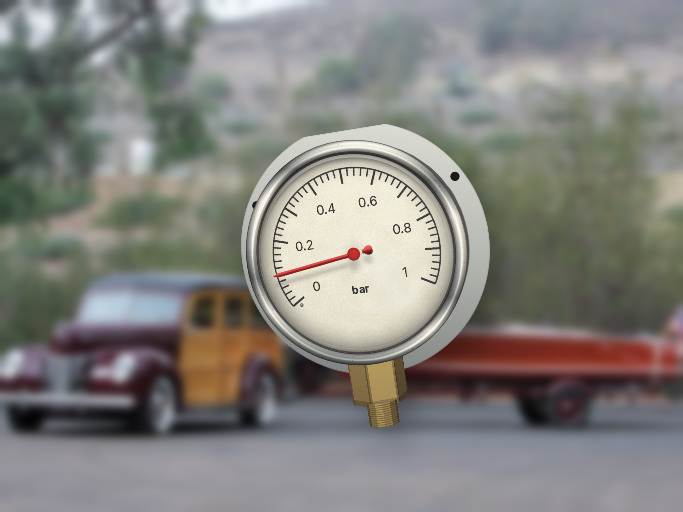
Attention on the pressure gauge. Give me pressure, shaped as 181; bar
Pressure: 0.1; bar
